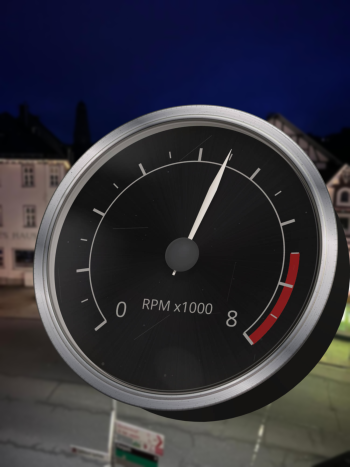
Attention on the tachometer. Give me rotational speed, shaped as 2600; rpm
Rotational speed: 4500; rpm
